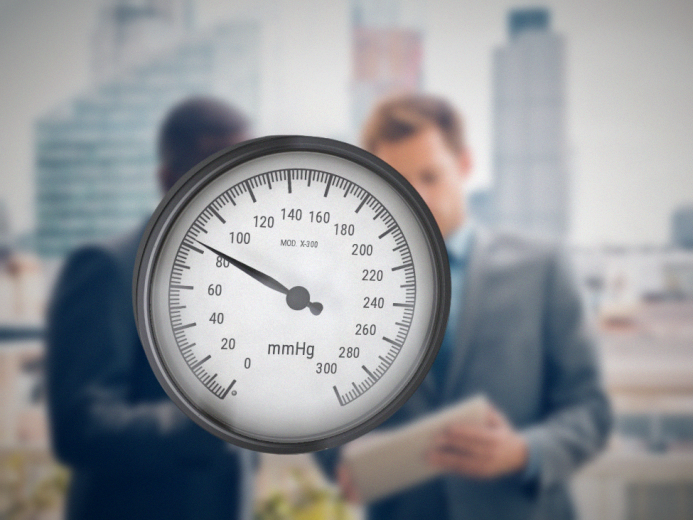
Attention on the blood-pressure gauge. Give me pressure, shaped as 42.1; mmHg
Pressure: 84; mmHg
